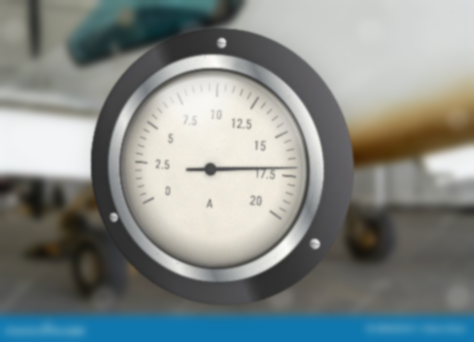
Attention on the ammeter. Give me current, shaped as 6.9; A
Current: 17; A
